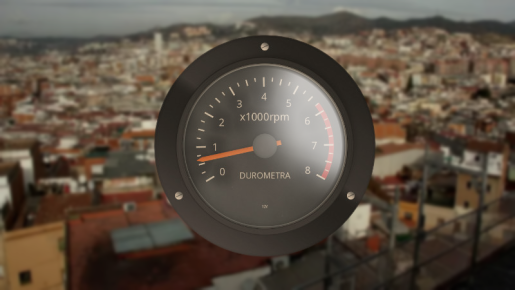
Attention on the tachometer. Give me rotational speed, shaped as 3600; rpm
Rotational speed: 625; rpm
